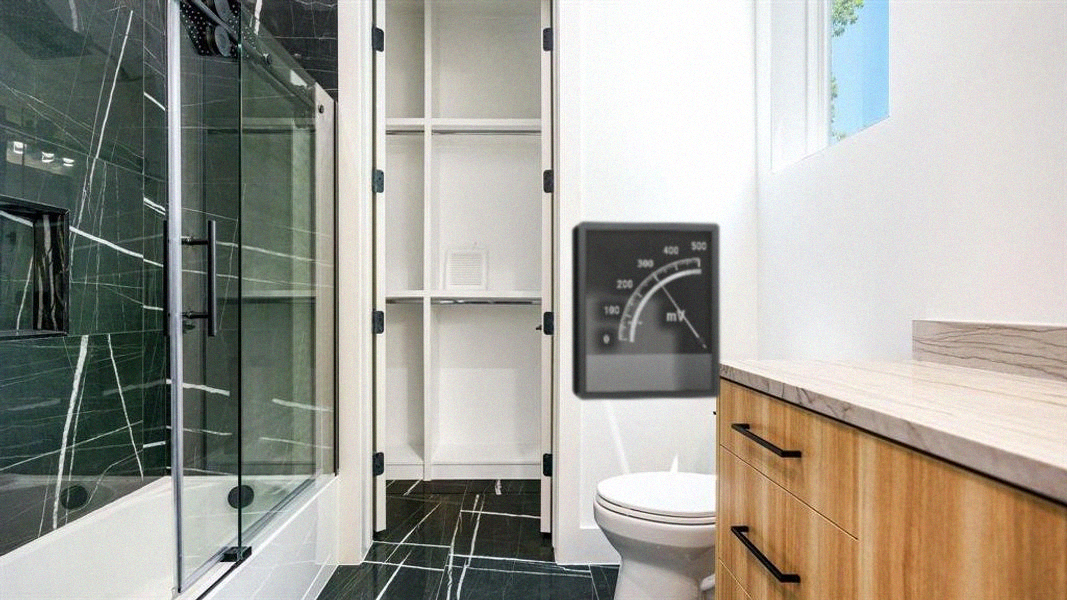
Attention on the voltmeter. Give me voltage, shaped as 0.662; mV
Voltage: 300; mV
